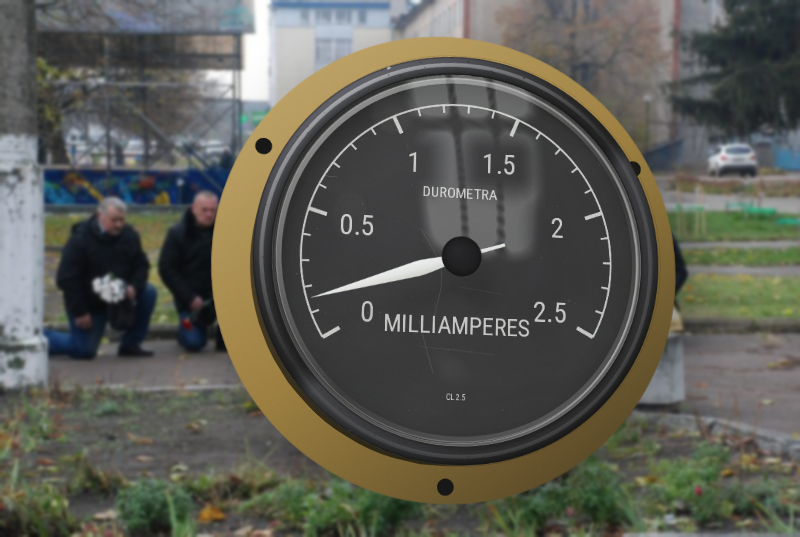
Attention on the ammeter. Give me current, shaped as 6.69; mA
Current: 0.15; mA
